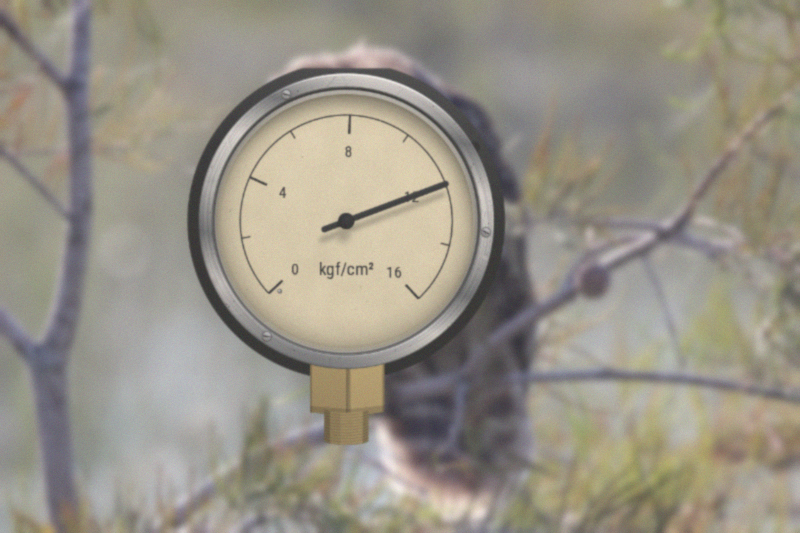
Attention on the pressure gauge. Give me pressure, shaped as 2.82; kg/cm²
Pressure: 12; kg/cm²
